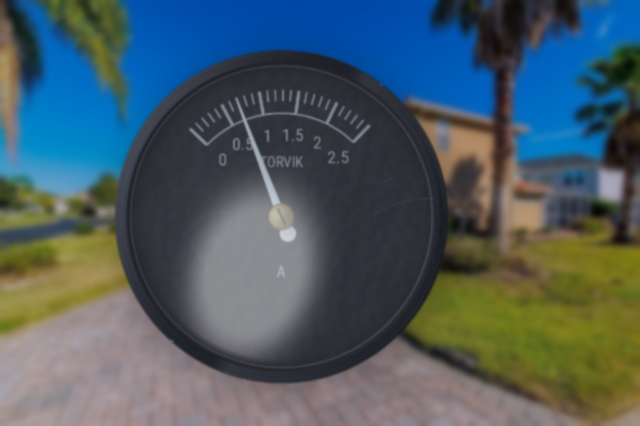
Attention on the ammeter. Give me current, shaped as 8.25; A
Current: 0.7; A
